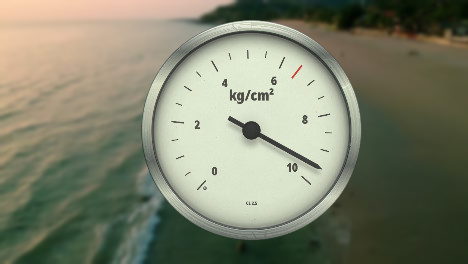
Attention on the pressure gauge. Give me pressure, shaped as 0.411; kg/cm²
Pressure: 9.5; kg/cm²
